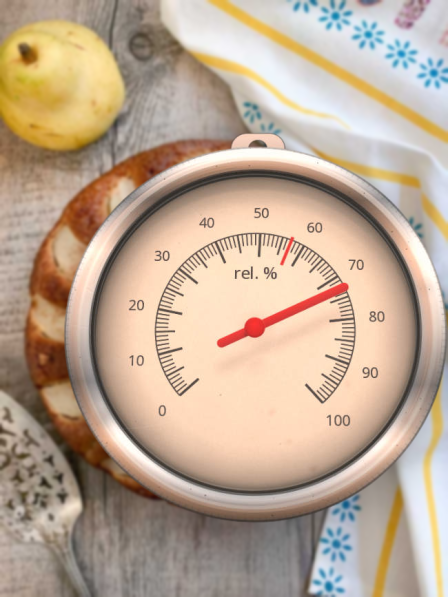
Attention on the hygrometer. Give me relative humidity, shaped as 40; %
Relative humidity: 73; %
